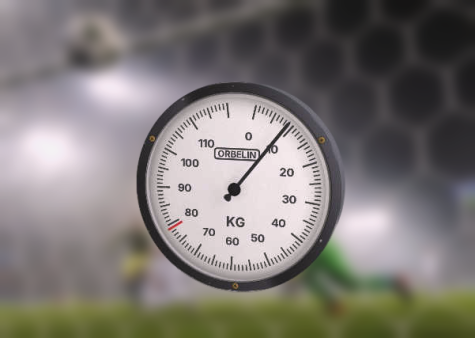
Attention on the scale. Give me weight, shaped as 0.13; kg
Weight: 9; kg
